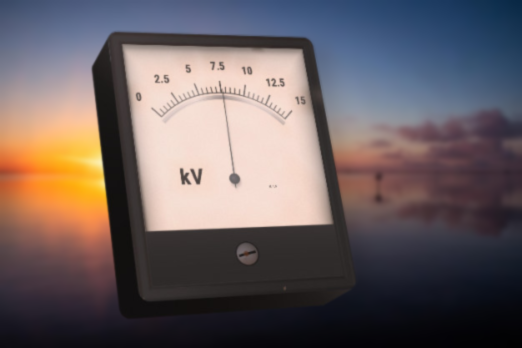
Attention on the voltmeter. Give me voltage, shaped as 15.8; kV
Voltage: 7.5; kV
